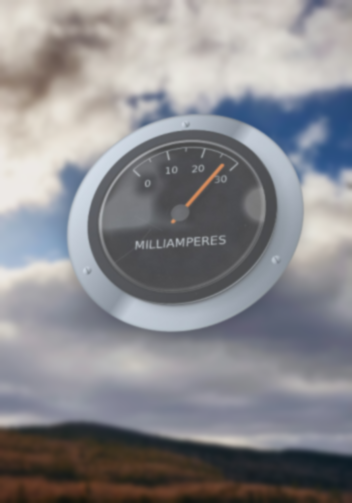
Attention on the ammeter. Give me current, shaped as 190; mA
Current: 27.5; mA
